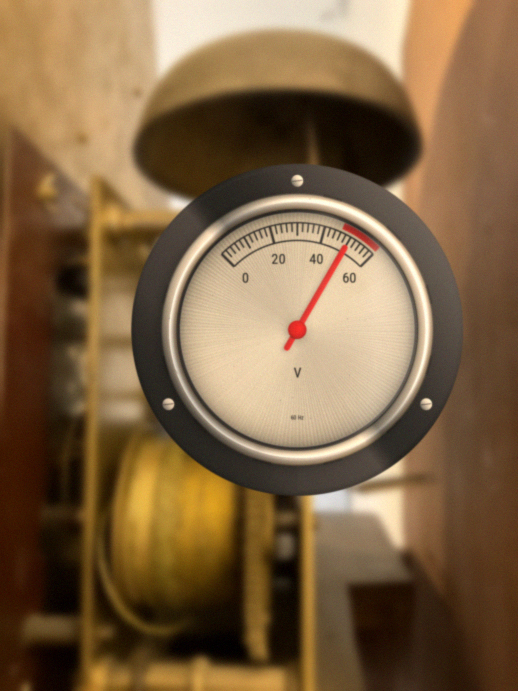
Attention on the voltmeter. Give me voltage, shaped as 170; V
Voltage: 50; V
